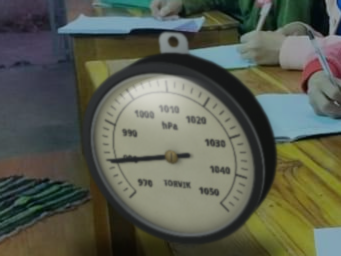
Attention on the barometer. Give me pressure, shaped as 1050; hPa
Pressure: 980; hPa
